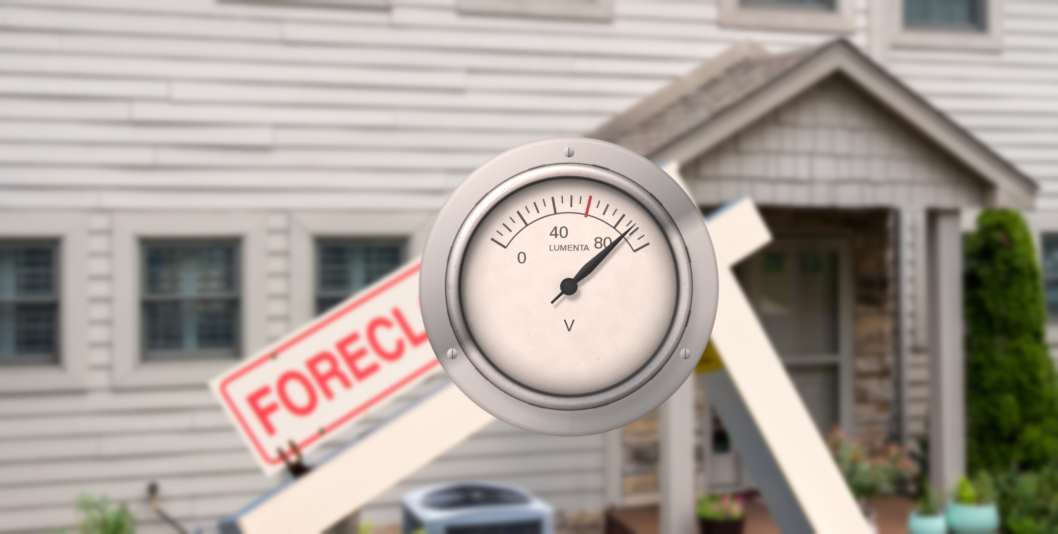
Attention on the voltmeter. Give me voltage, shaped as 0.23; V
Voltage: 87.5; V
